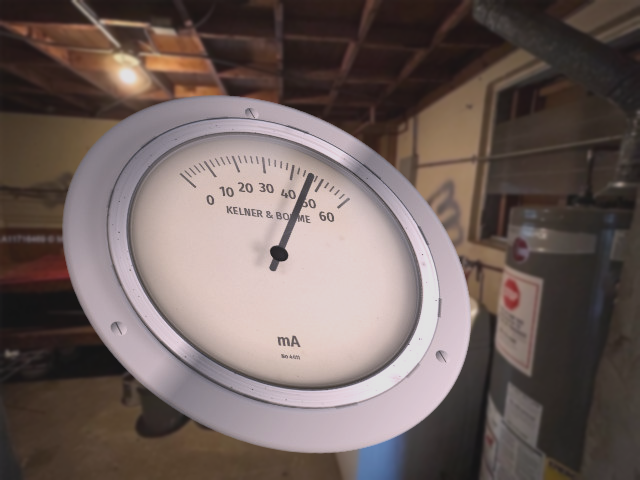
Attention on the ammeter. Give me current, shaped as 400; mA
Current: 46; mA
